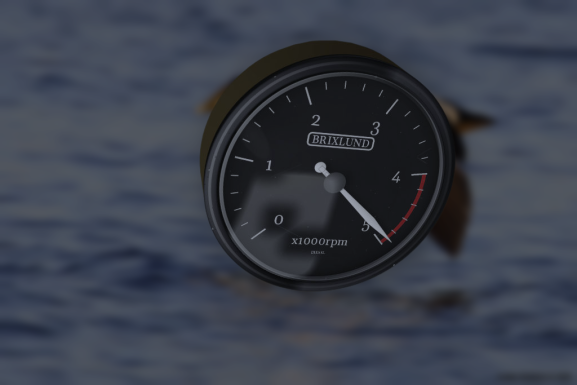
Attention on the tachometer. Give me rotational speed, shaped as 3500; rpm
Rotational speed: 4900; rpm
